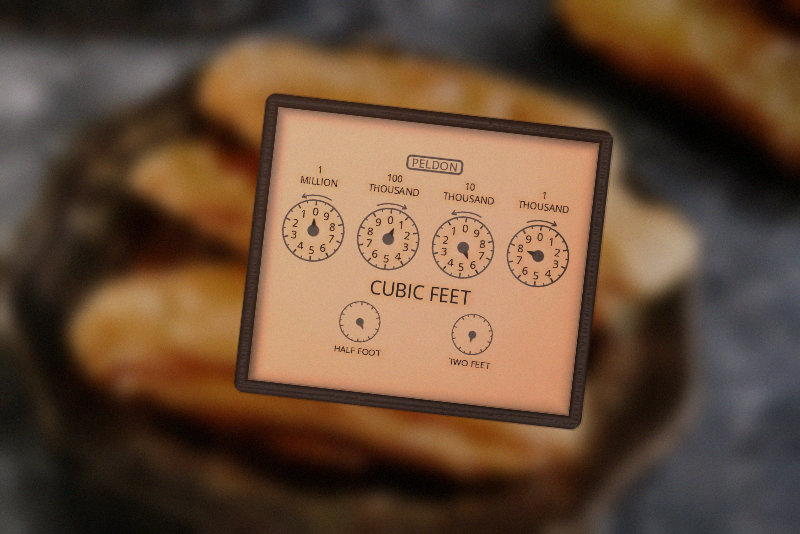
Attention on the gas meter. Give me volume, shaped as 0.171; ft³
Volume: 5800; ft³
